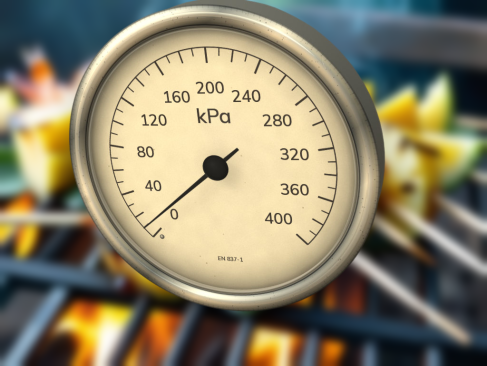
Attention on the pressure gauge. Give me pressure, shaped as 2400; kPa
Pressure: 10; kPa
